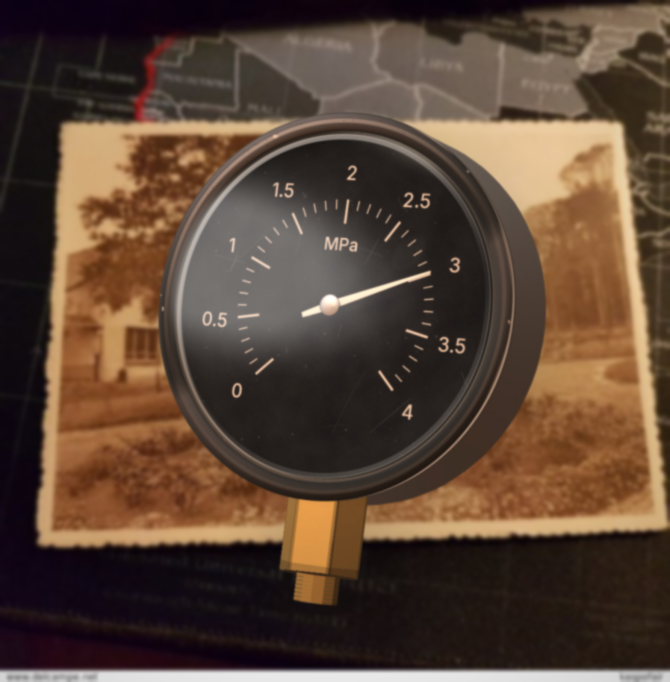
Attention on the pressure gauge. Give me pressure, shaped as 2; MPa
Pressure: 3; MPa
